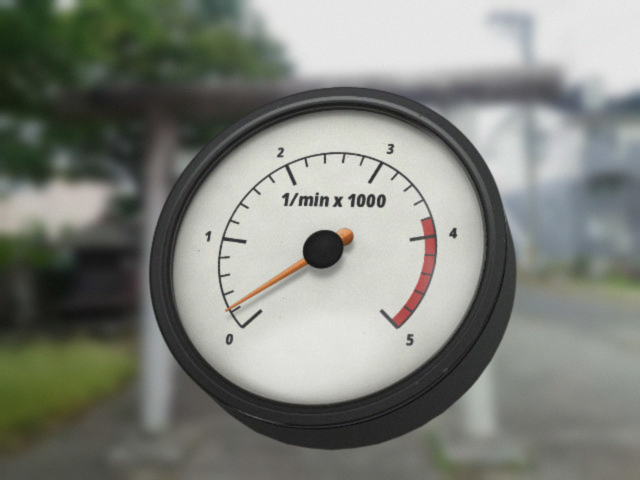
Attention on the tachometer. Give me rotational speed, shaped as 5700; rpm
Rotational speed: 200; rpm
